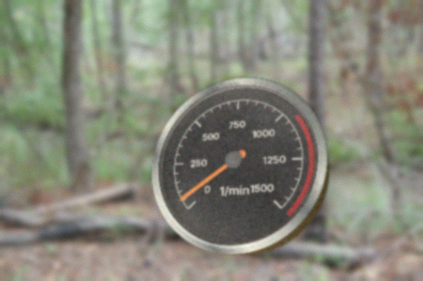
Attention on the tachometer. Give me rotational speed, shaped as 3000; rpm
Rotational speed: 50; rpm
